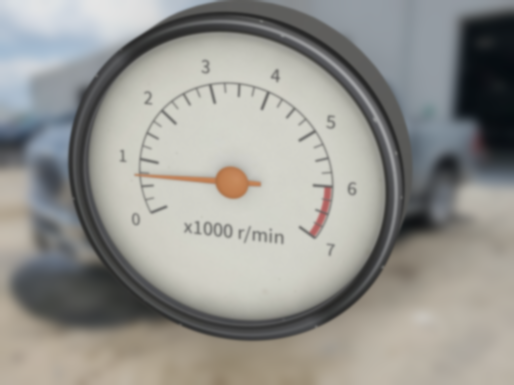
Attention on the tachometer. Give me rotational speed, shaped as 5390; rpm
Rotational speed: 750; rpm
